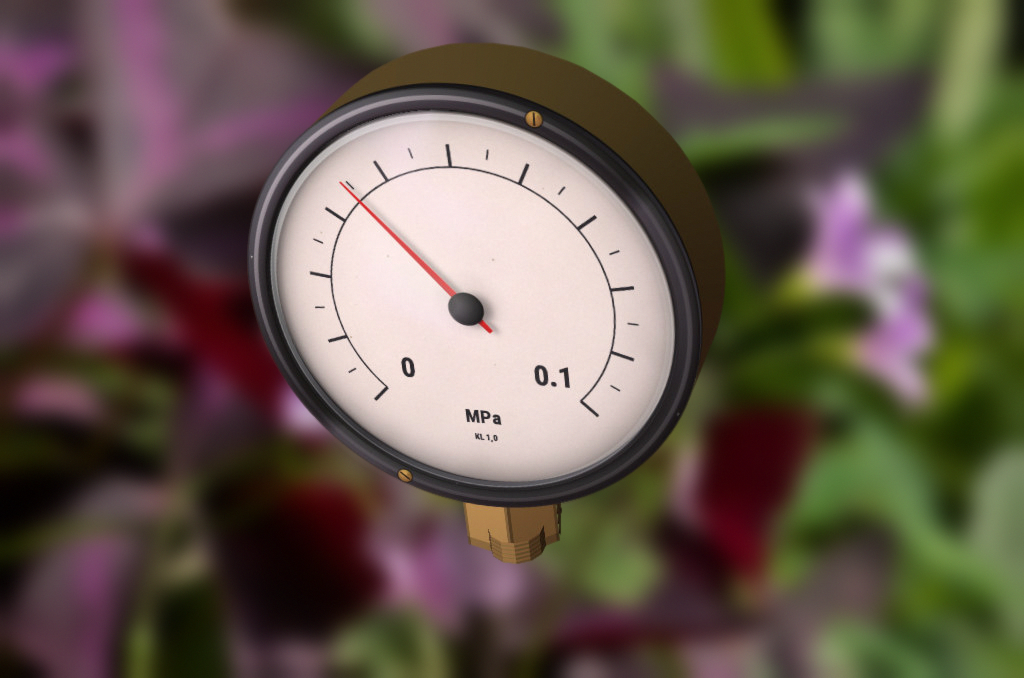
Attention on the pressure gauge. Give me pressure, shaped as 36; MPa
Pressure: 0.035; MPa
